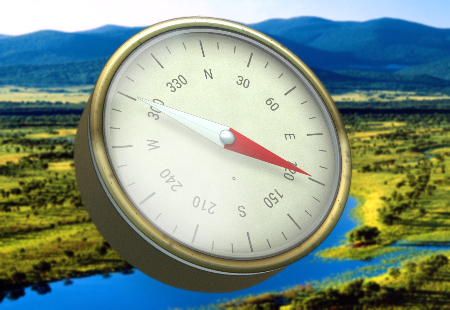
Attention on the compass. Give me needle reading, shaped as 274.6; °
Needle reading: 120; °
